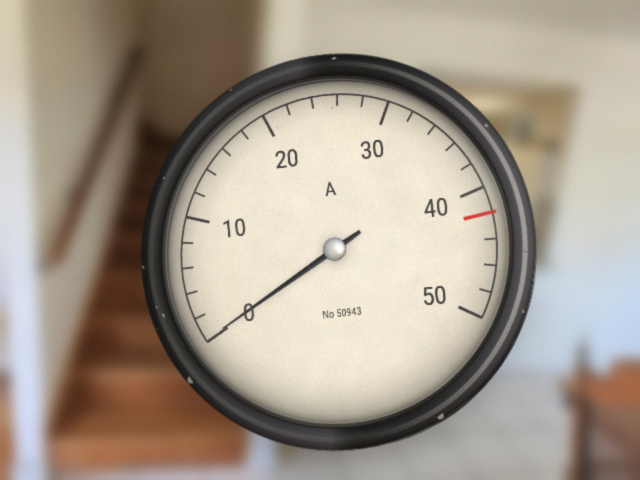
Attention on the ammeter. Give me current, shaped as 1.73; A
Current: 0; A
